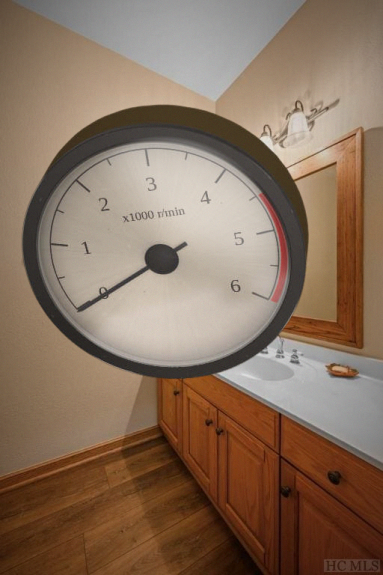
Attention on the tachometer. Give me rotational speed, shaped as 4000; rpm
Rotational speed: 0; rpm
